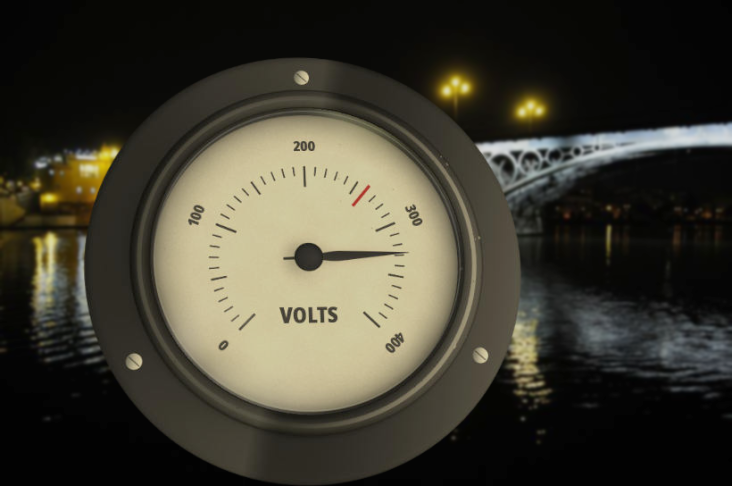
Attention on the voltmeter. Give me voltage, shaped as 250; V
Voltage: 330; V
